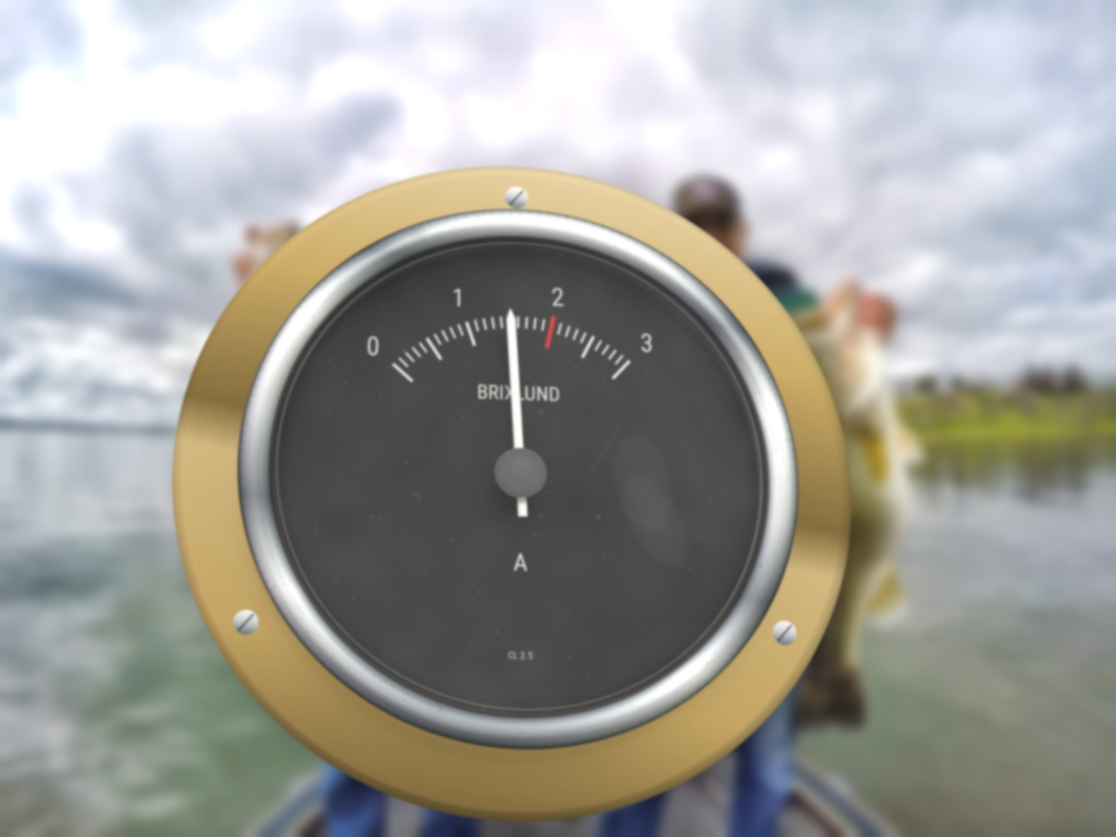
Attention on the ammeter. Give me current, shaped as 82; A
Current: 1.5; A
